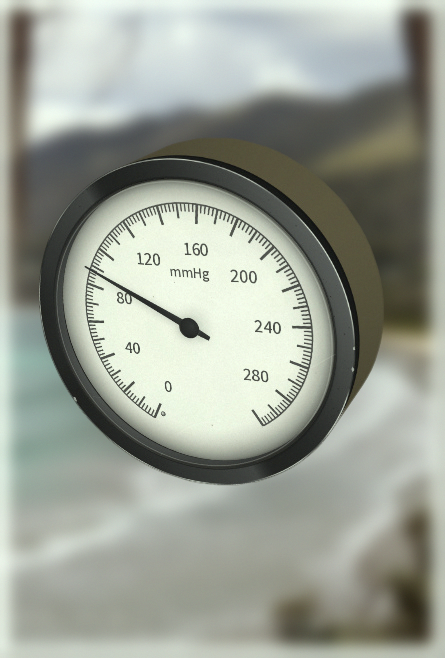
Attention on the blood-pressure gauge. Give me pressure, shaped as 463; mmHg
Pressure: 90; mmHg
